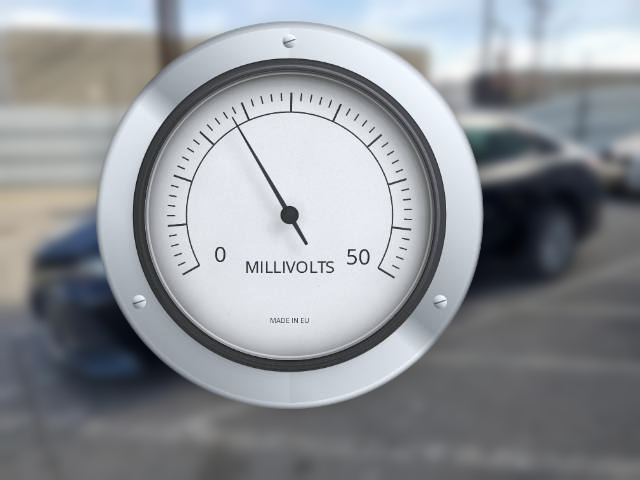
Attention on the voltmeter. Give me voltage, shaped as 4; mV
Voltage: 18.5; mV
